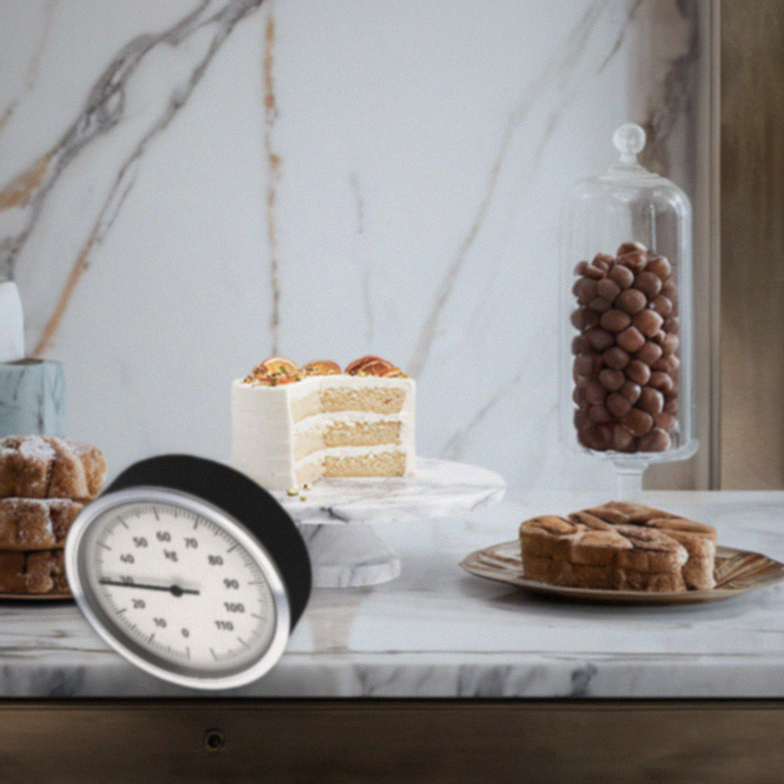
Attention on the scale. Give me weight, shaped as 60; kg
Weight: 30; kg
